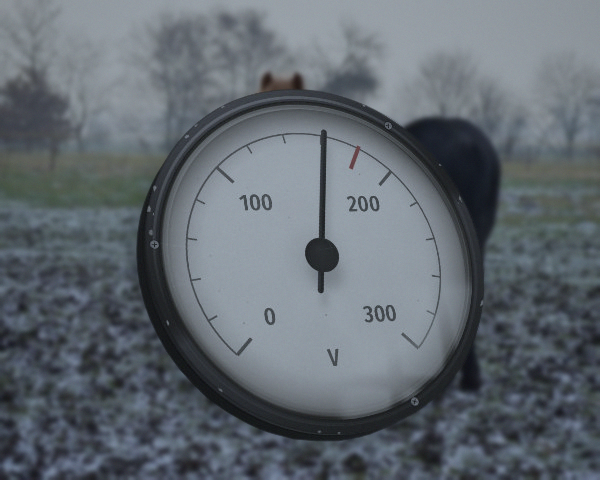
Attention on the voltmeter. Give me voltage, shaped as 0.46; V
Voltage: 160; V
